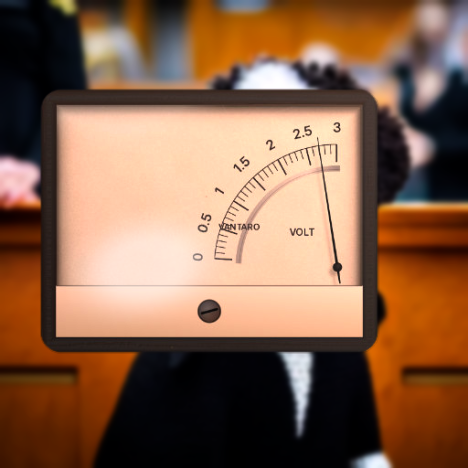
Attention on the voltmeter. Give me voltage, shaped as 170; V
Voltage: 2.7; V
